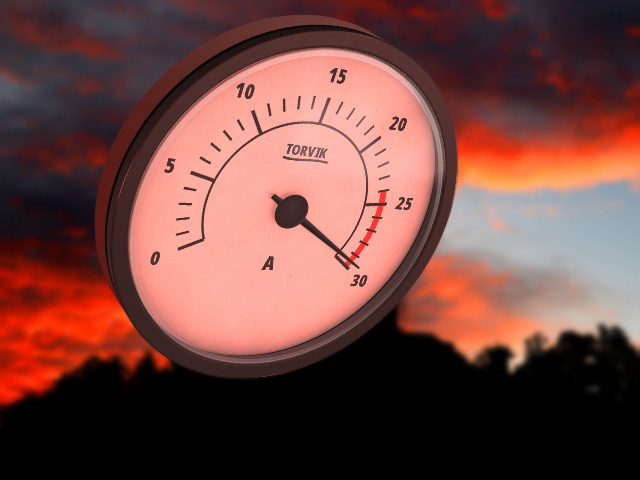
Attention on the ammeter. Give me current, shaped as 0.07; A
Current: 29.5; A
